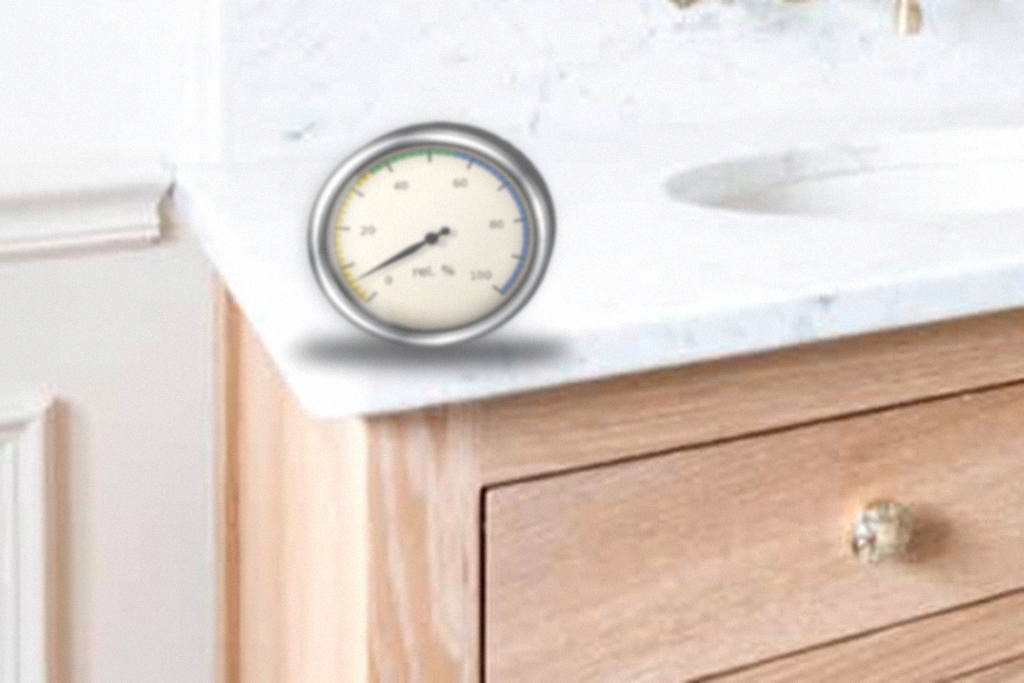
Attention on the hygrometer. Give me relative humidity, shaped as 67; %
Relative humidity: 6; %
